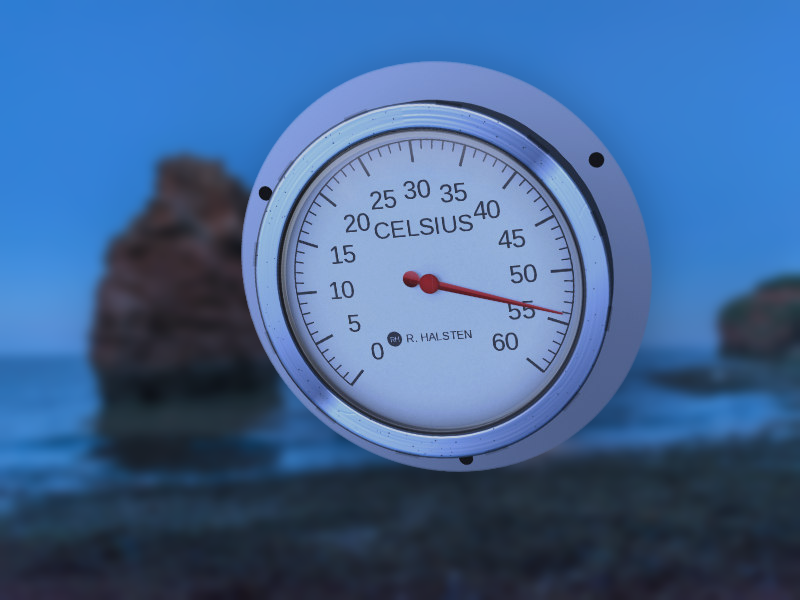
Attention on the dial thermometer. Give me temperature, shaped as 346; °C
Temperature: 54; °C
